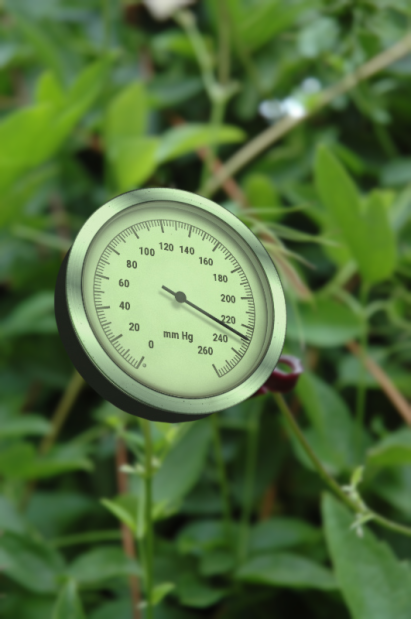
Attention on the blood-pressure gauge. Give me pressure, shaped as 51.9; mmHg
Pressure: 230; mmHg
